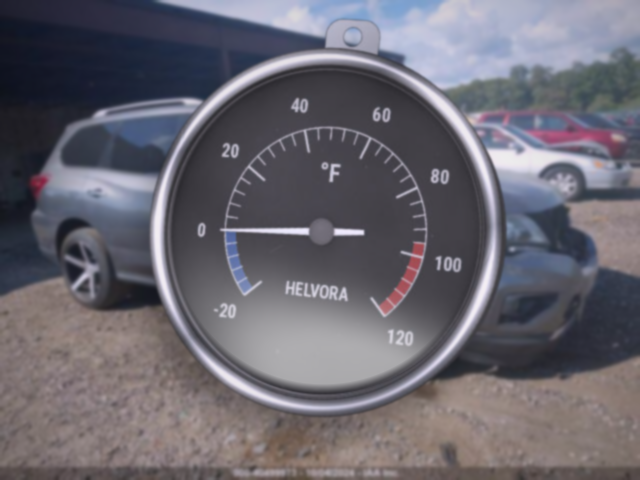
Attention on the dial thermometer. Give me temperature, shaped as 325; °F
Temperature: 0; °F
